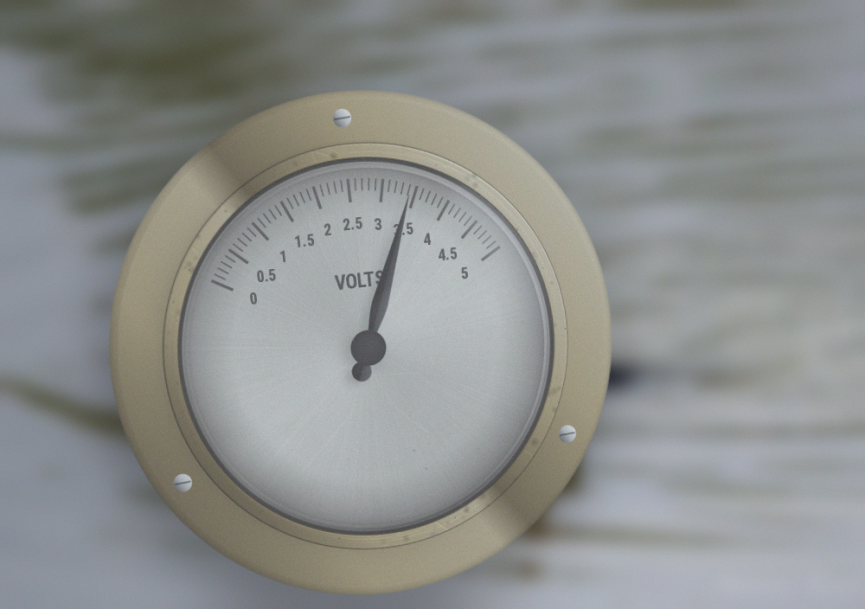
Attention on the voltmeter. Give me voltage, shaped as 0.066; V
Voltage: 3.4; V
